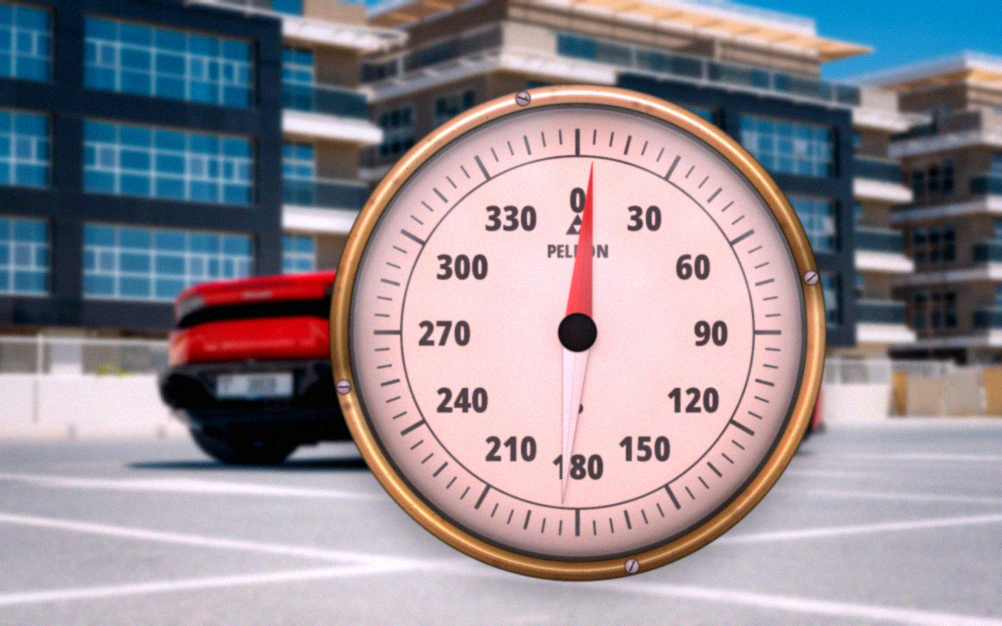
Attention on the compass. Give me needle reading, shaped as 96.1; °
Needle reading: 5; °
